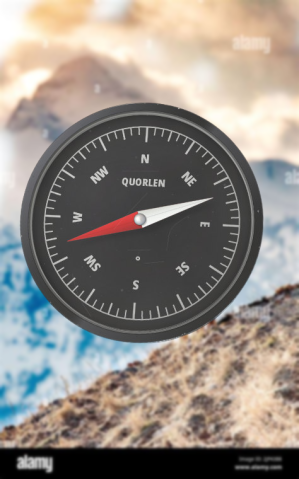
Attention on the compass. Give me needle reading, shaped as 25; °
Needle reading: 250; °
